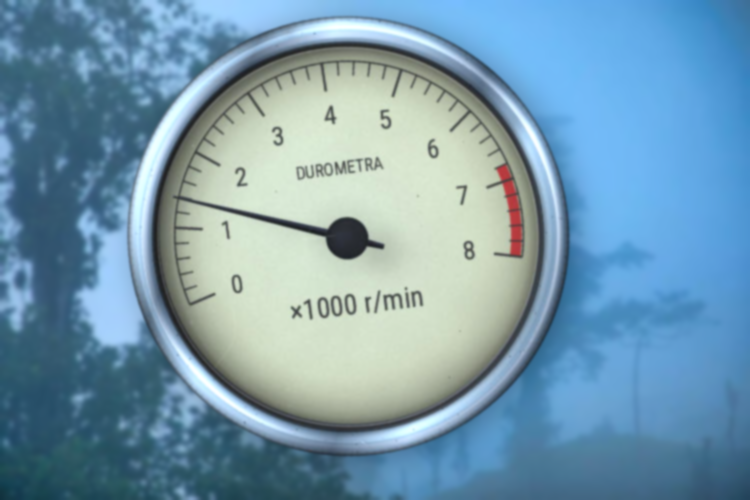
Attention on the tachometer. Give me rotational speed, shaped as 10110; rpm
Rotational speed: 1400; rpm
